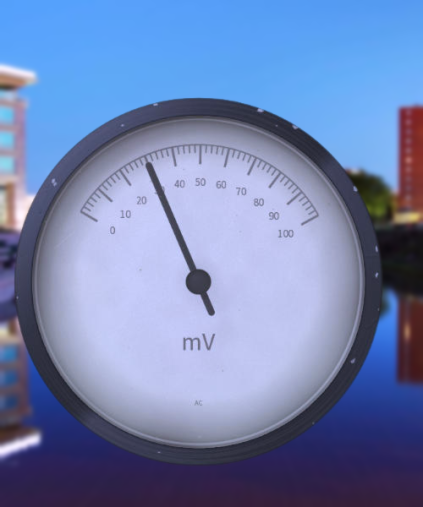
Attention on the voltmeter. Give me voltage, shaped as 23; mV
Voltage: 30; mV
